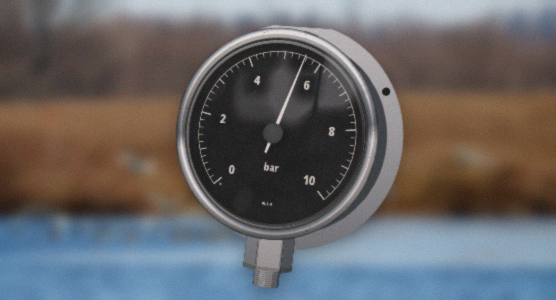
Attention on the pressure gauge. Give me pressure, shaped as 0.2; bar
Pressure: 5.6; bar
